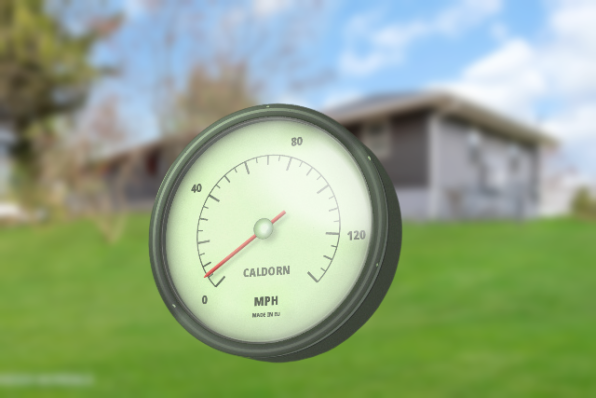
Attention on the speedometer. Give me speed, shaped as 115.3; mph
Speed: 5; mph
